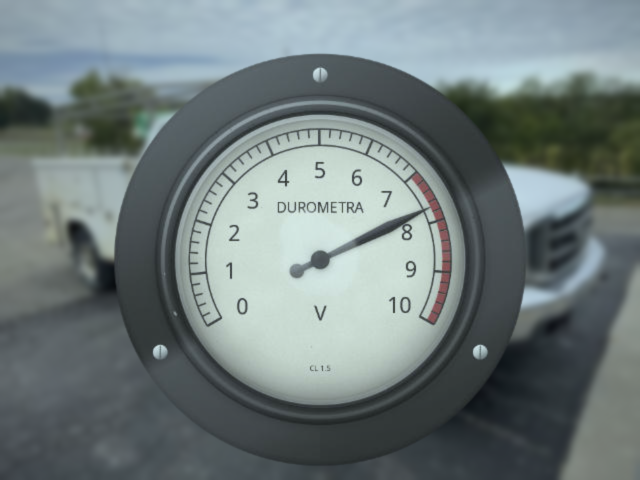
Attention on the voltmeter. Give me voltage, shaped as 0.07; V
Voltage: 7.7; V
